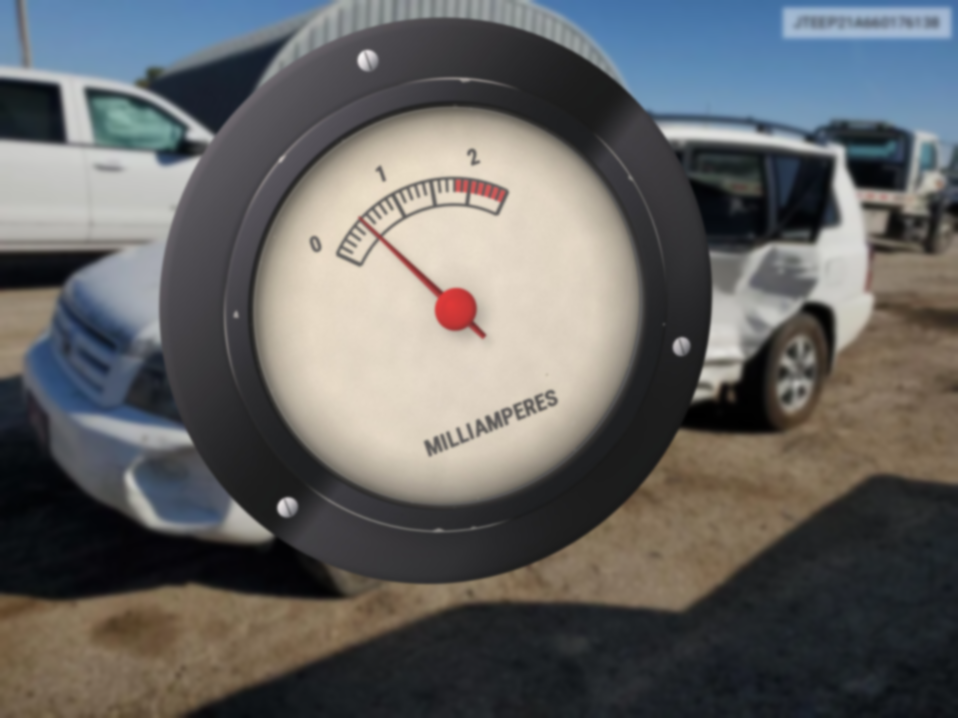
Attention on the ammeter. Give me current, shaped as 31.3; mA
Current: 0.5; mA
